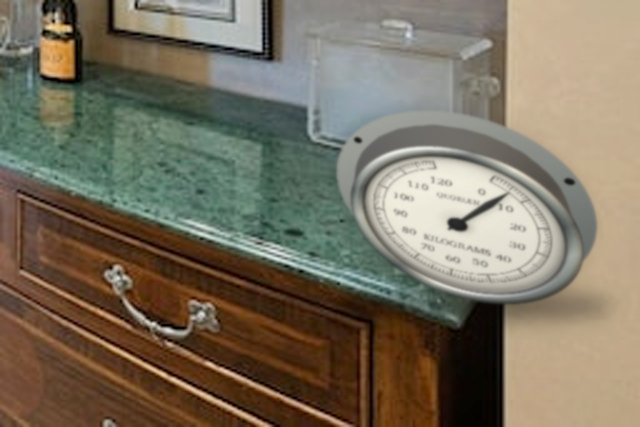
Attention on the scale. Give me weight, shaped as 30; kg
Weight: 5; kg
